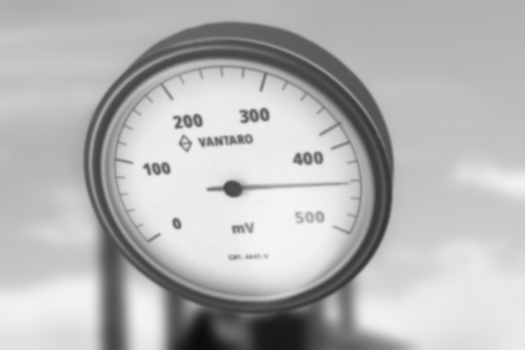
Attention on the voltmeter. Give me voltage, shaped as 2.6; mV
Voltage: 440; mV
